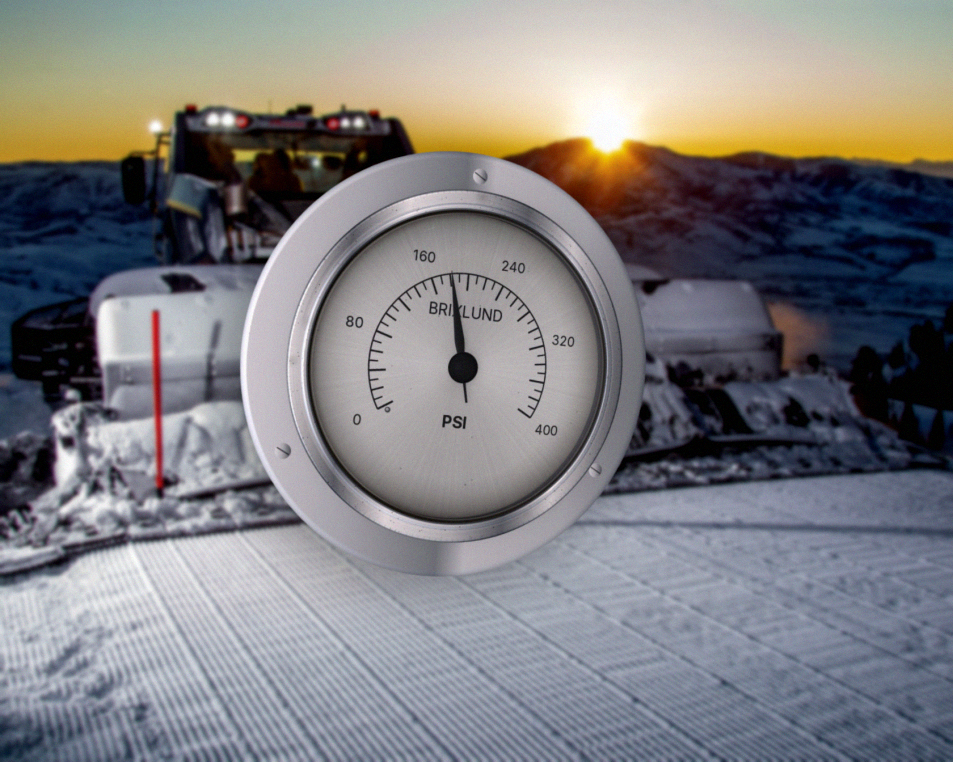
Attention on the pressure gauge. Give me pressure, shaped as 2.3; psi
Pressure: 180; psi
